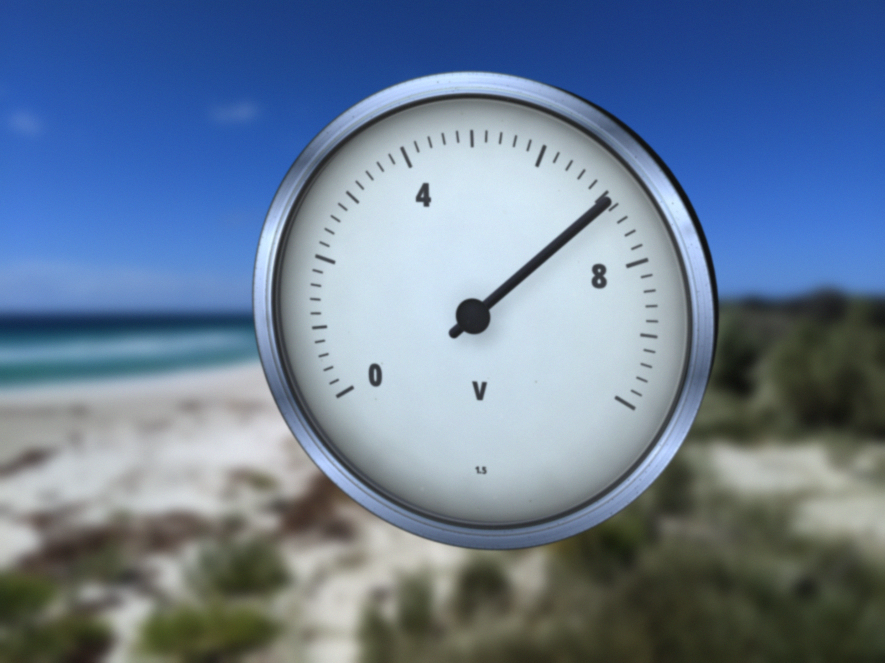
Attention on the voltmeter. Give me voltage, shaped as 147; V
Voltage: 7.1; V
